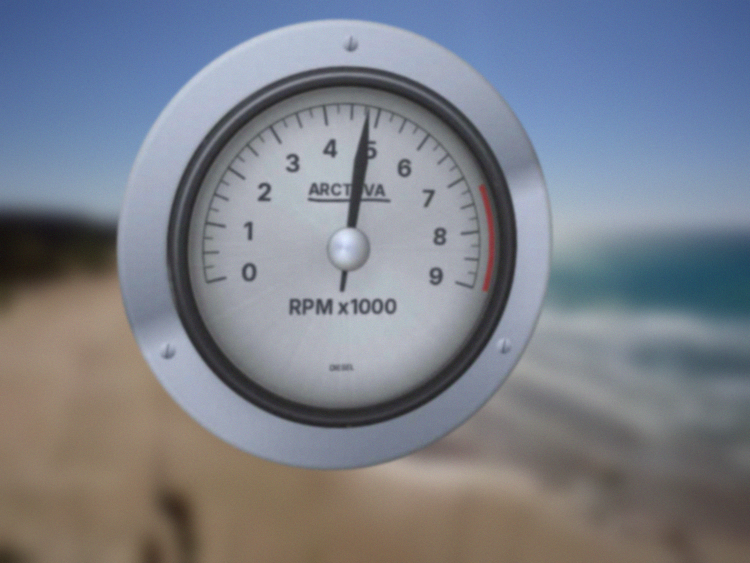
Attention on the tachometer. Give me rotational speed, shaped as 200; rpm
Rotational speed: 4750; rpm
